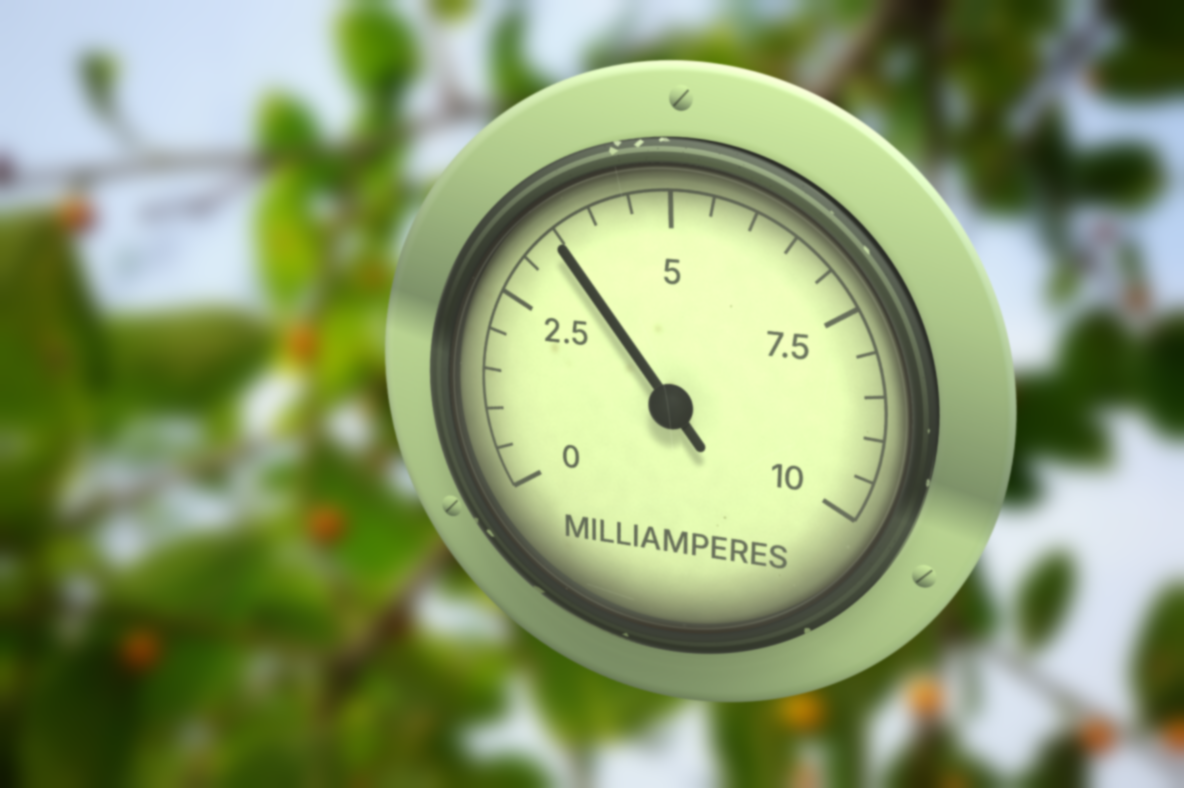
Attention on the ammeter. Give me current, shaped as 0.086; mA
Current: 3.5; mA
